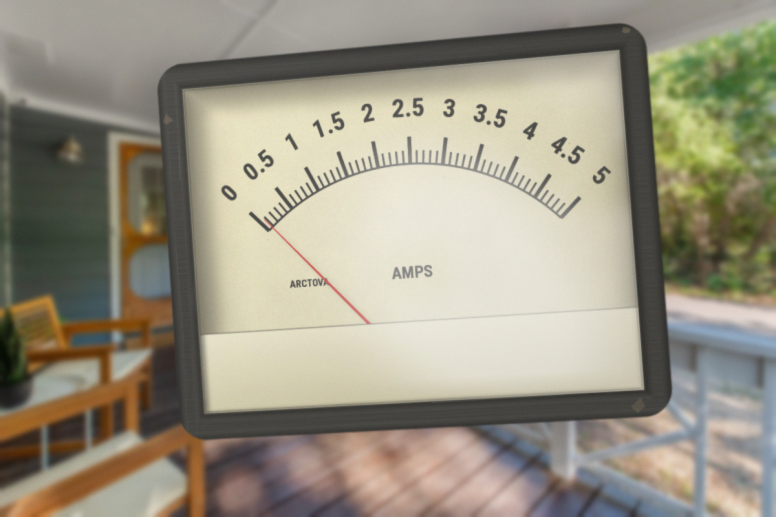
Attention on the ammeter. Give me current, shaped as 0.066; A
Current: 0.1; A
